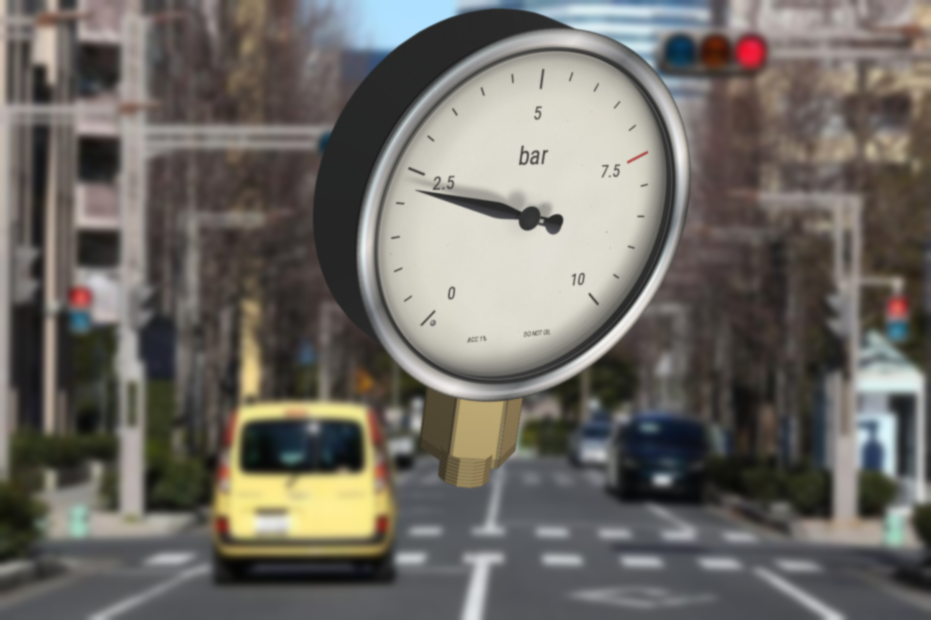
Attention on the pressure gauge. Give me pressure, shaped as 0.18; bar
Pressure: 2.25; bar
